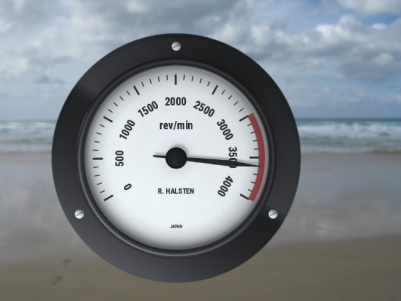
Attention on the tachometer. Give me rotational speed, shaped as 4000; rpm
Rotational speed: 3600; rpm
